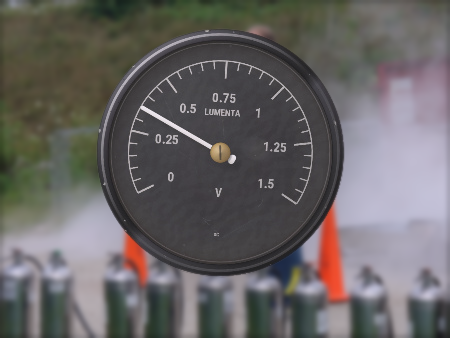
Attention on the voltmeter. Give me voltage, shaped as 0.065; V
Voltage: 0.35; V
